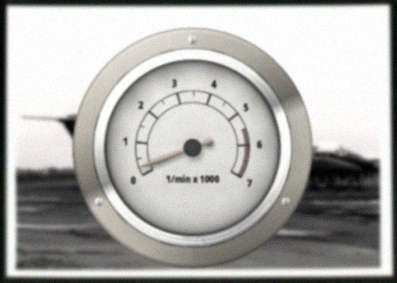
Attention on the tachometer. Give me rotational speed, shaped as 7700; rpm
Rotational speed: 250; rpm
